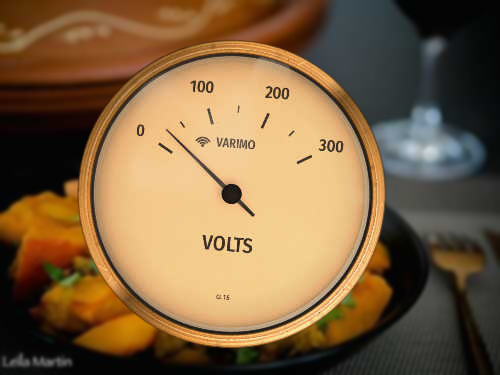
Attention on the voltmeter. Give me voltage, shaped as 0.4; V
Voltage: 25; V
